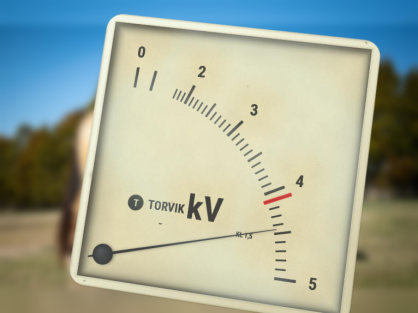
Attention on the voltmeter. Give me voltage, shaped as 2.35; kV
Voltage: 4.45; kV
